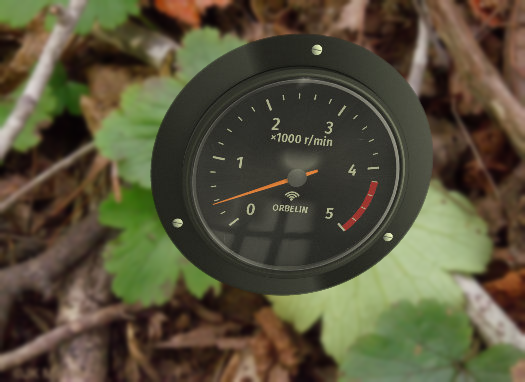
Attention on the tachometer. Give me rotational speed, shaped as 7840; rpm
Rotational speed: 400; rpm
